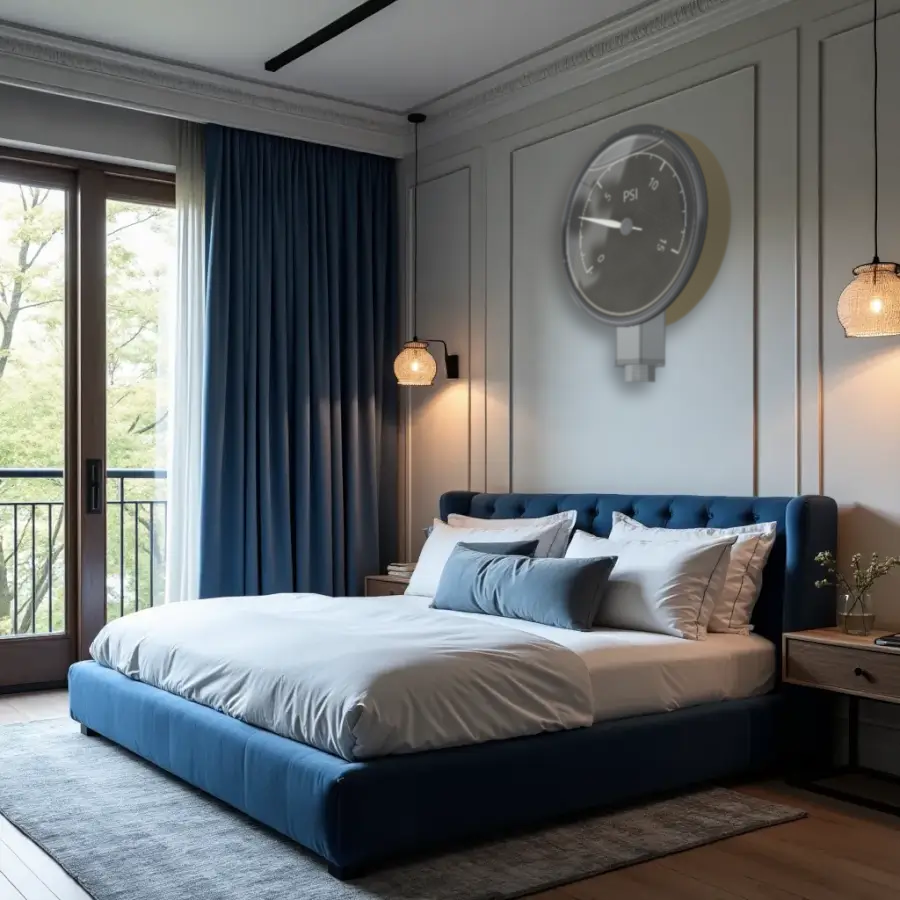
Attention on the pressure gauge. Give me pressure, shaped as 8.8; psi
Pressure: 3; psi
